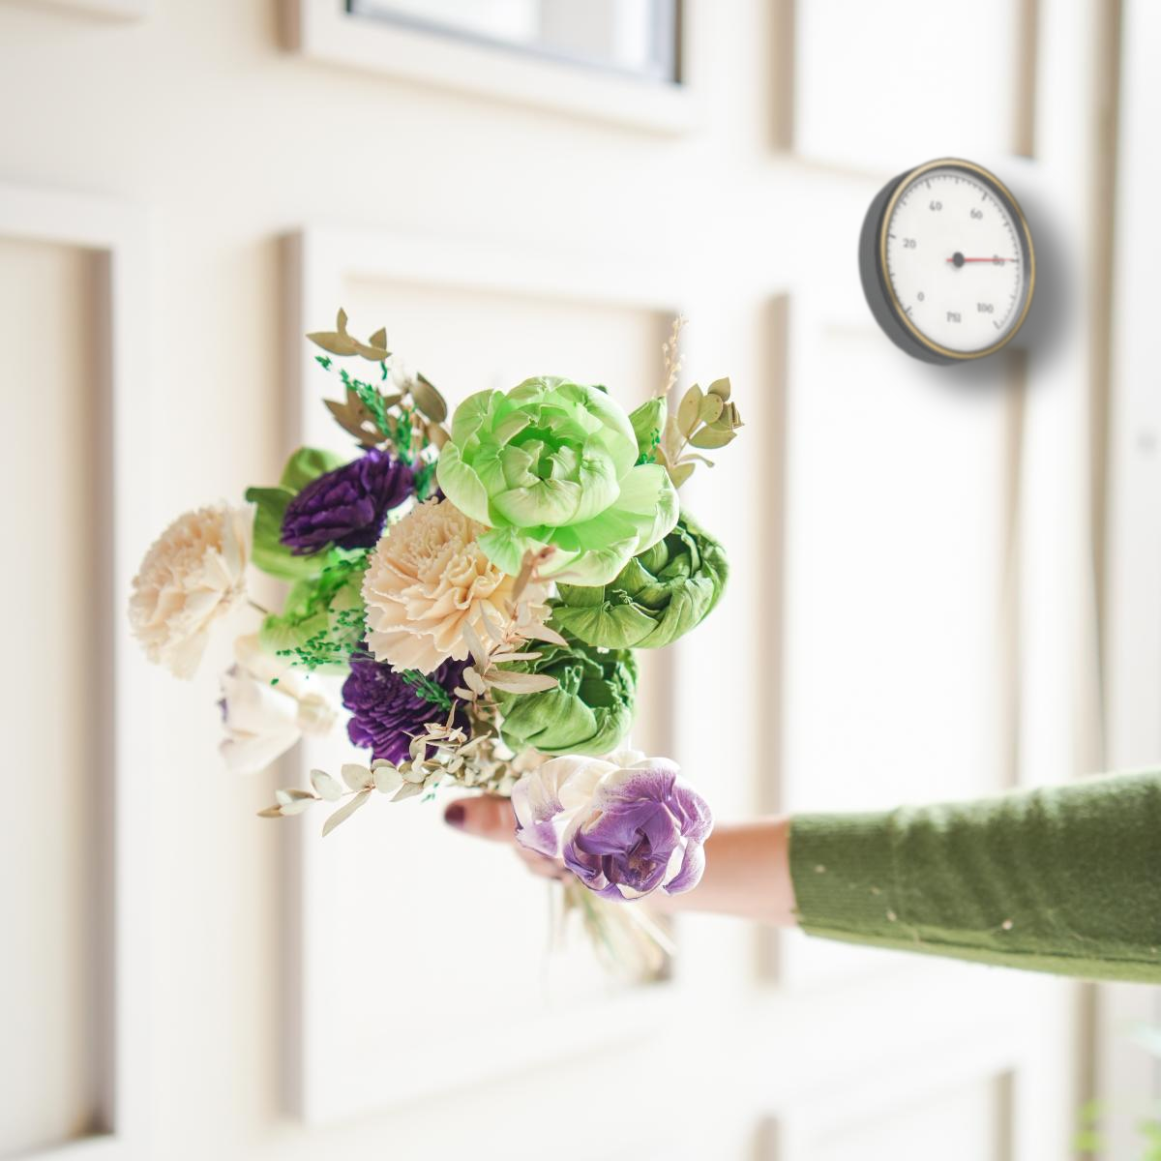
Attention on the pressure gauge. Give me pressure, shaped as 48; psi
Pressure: 80; psi
